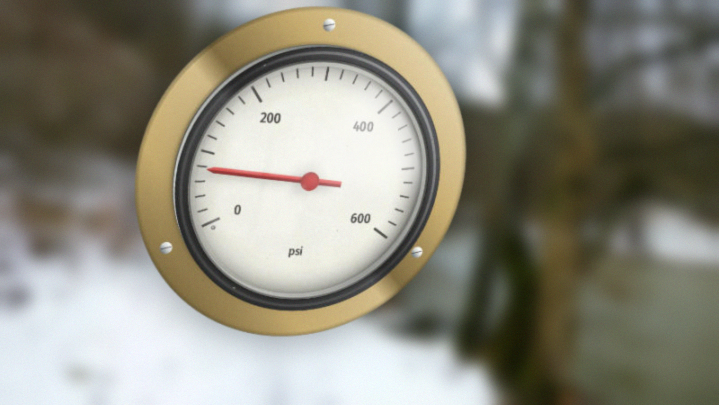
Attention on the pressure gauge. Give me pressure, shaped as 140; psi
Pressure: 80; psi
